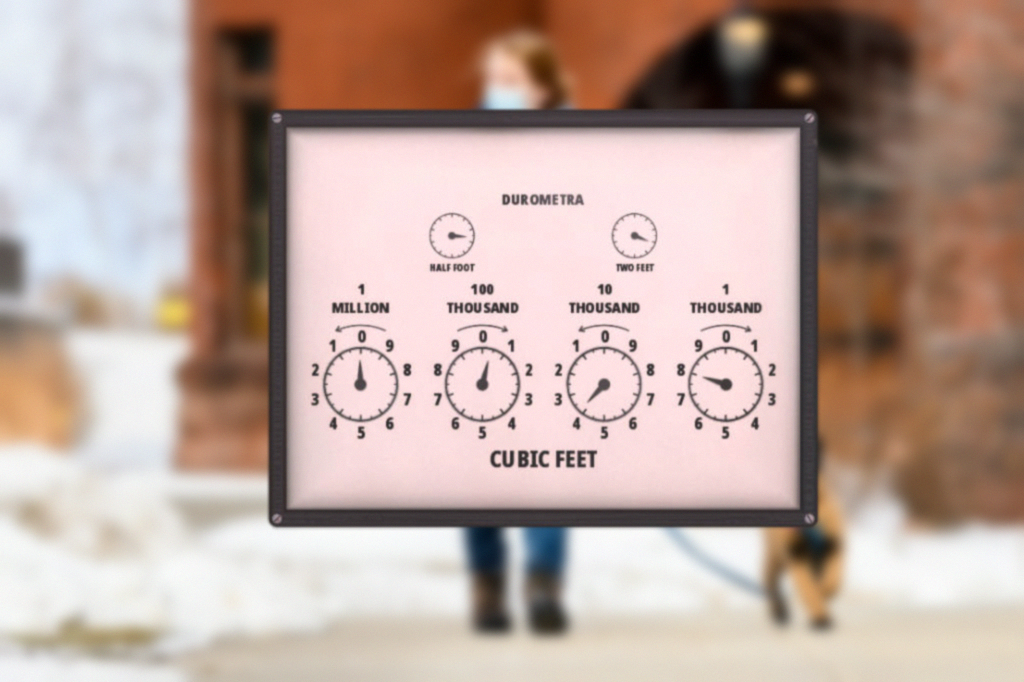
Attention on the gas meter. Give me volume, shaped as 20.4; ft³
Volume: 3800; ft³
